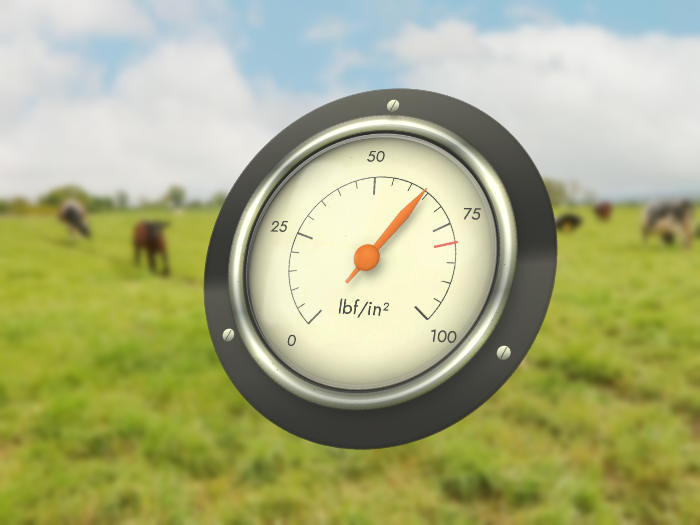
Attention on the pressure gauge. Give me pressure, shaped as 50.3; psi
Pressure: 65; psi
